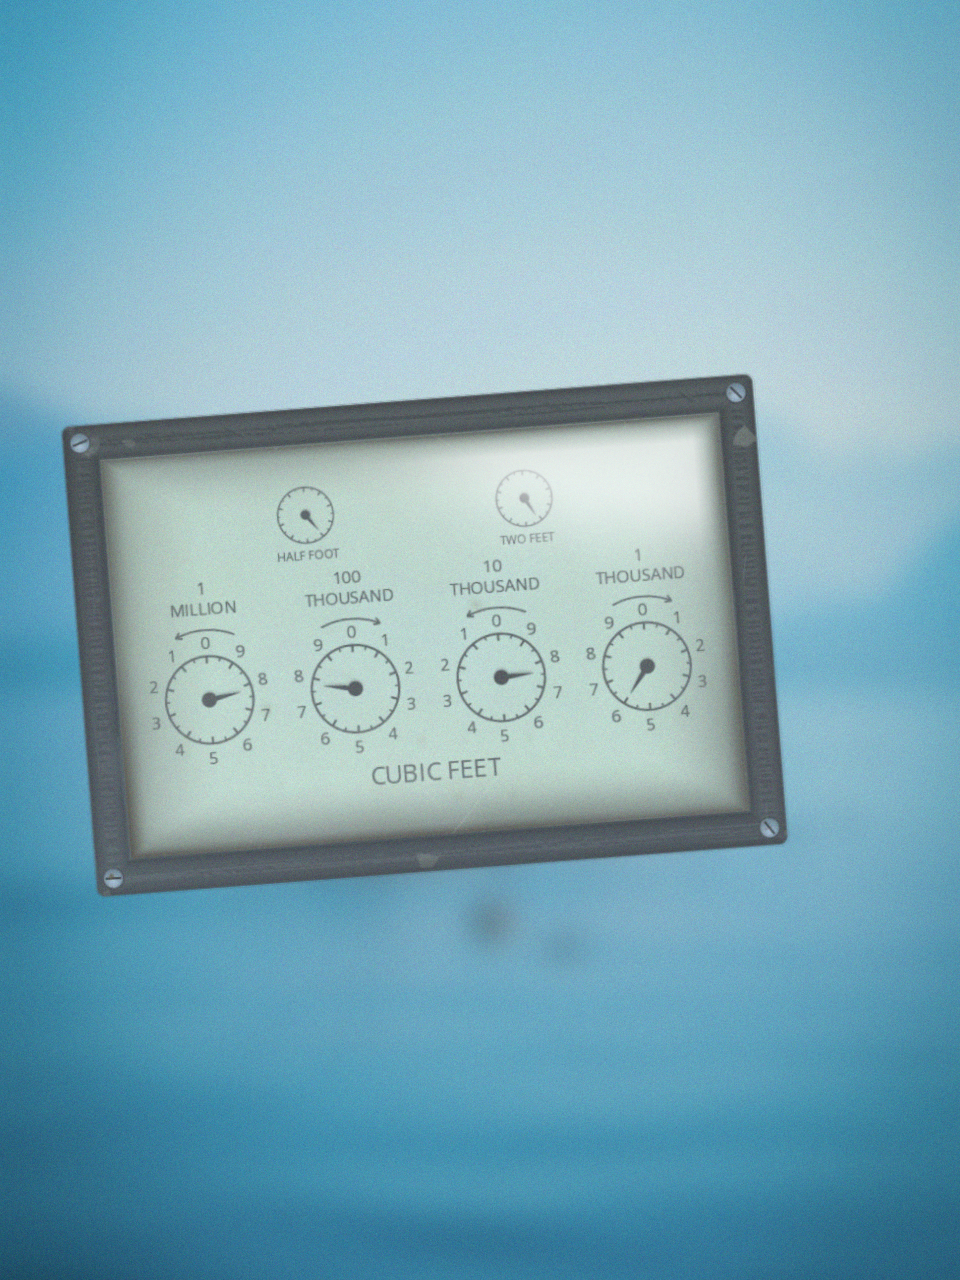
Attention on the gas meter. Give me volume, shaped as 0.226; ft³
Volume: 777600; ft³
